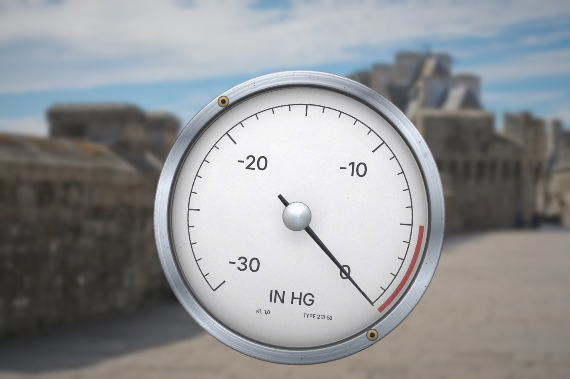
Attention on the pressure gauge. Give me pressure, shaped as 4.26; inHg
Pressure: 0; inHg
